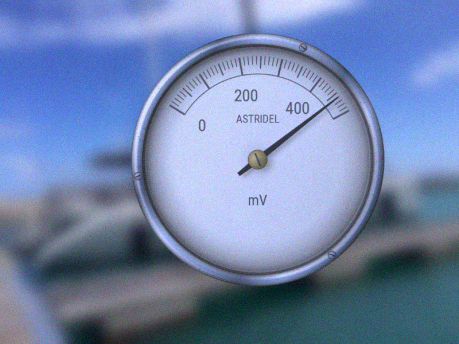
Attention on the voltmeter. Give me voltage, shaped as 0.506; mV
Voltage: 460; mV
